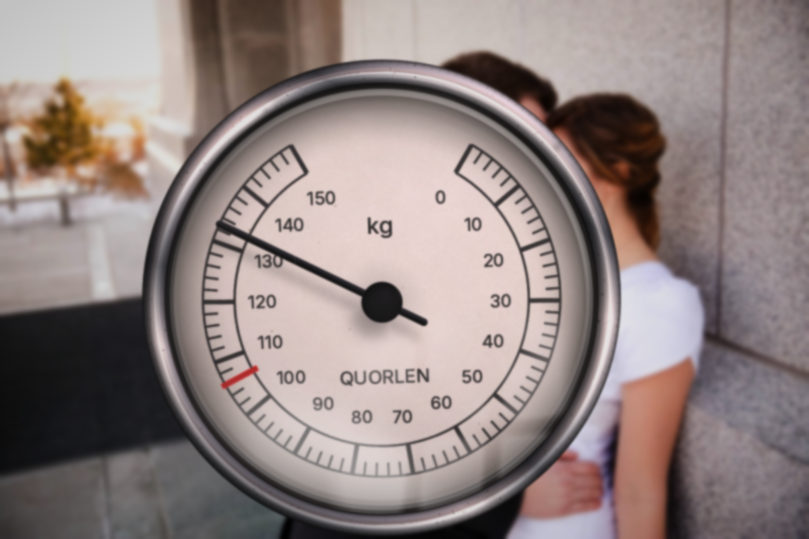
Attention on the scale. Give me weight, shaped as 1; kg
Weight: 133; kg
